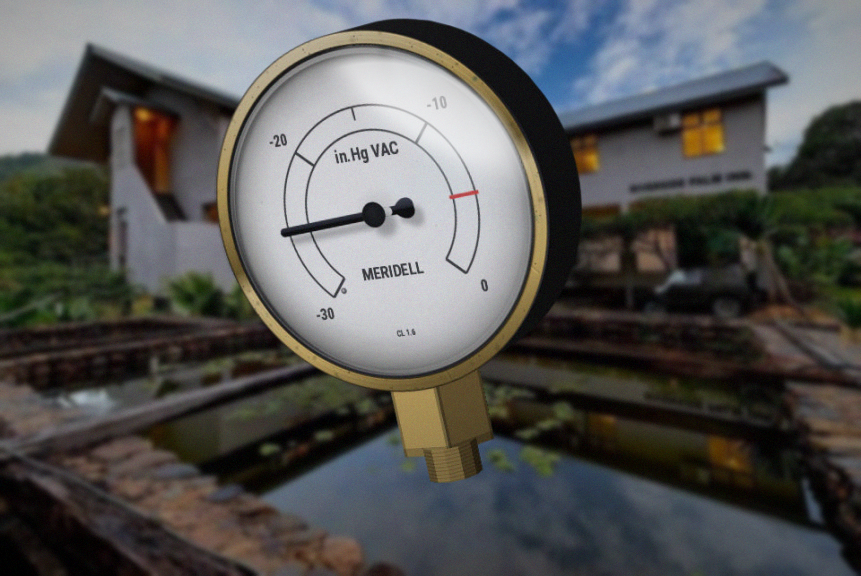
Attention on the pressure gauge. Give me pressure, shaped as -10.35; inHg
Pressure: -25; inHg
